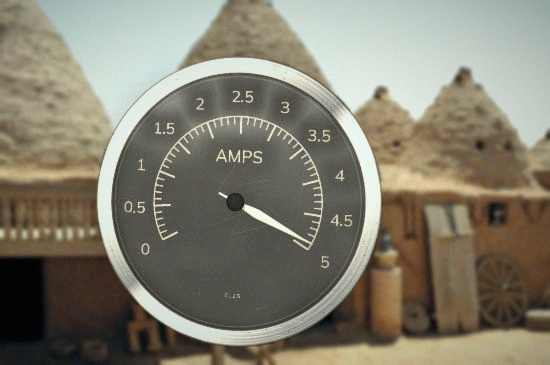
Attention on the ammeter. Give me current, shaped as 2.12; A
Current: 4.9; A
